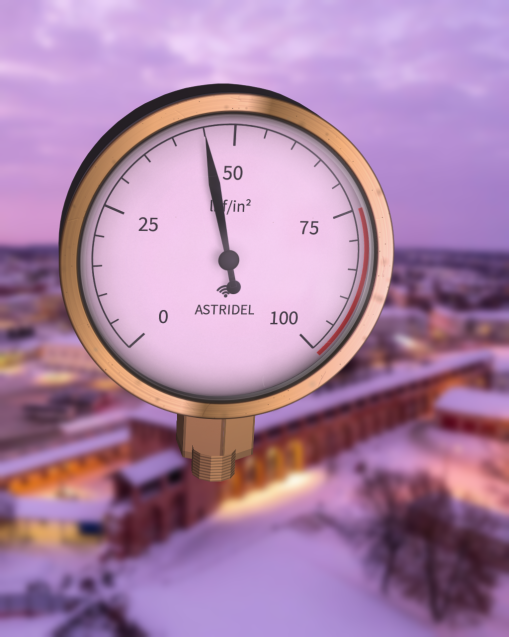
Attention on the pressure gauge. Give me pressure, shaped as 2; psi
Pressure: 45; psi
